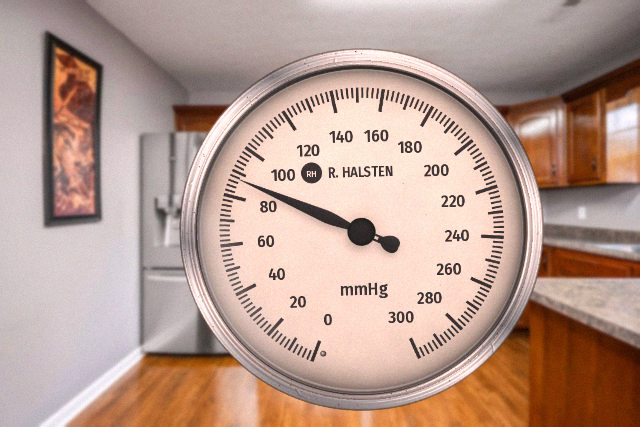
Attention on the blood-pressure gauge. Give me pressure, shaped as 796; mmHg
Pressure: 88; mmHg
